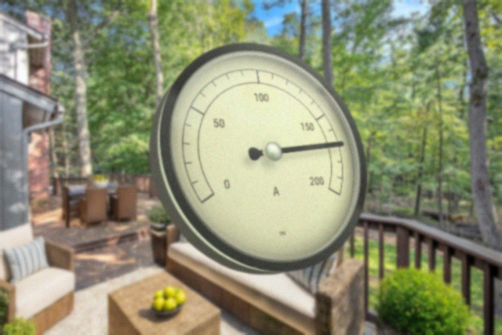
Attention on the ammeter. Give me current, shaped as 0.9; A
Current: 170; A
